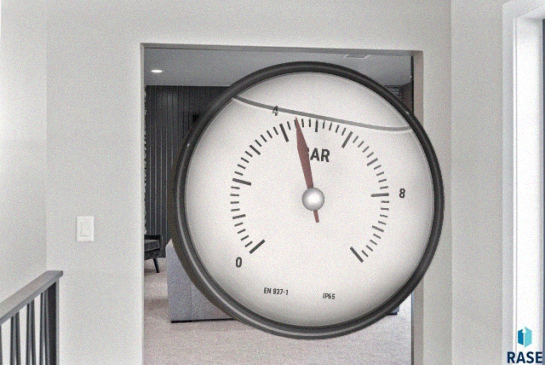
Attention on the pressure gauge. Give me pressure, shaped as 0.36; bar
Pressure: 4.4; bar
